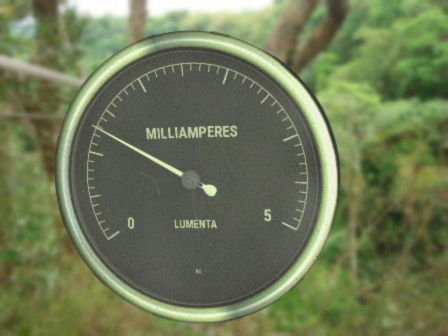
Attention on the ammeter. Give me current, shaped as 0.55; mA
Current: 1.3; mA
